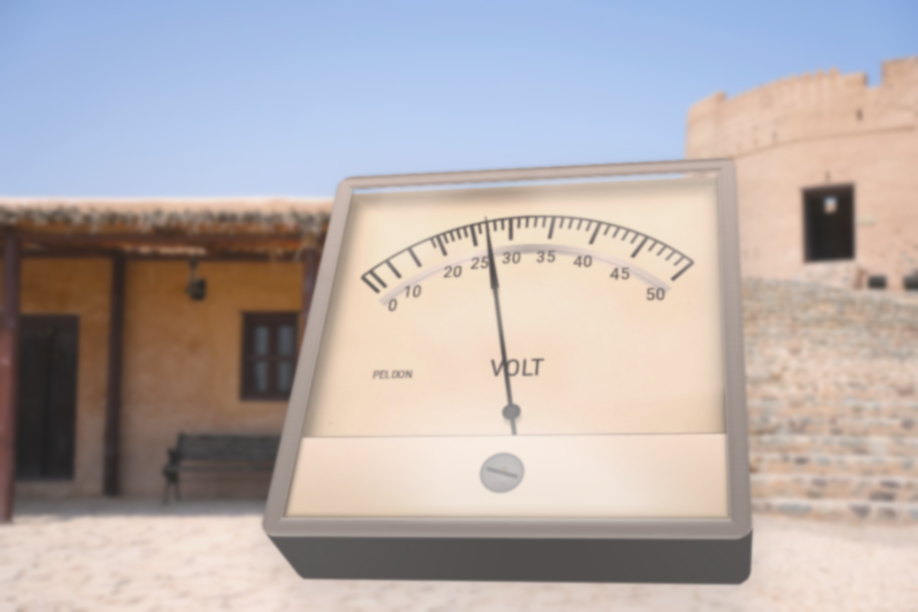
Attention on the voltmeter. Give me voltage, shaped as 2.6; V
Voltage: 27; V
